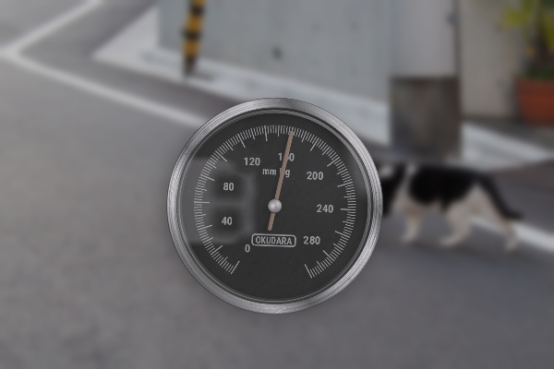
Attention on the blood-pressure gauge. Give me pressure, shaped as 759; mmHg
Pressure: 160; mmHg
